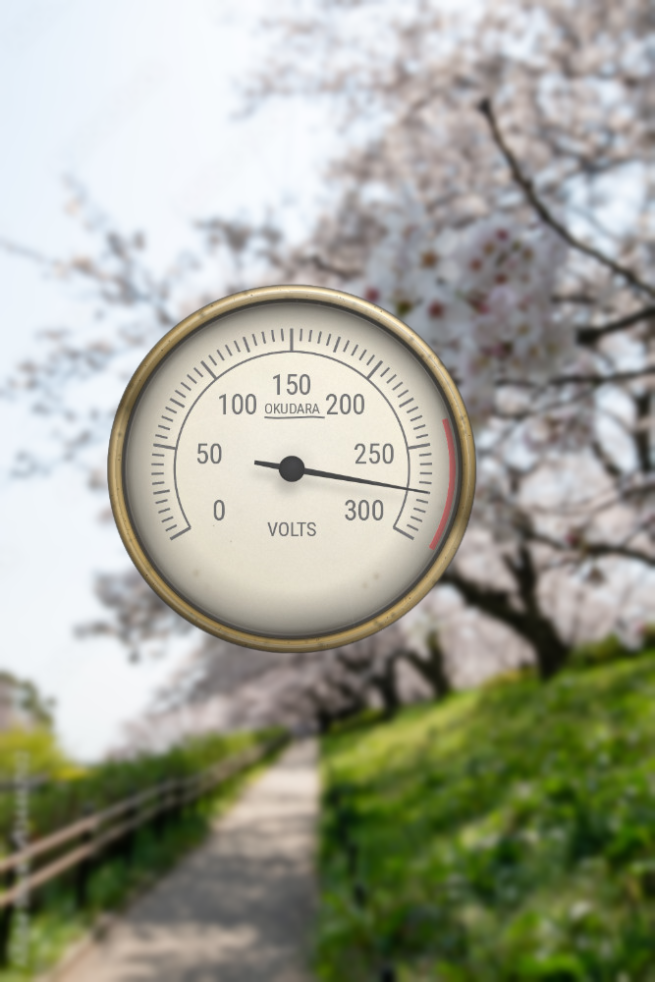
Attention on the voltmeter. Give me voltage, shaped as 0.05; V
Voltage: 275; V
